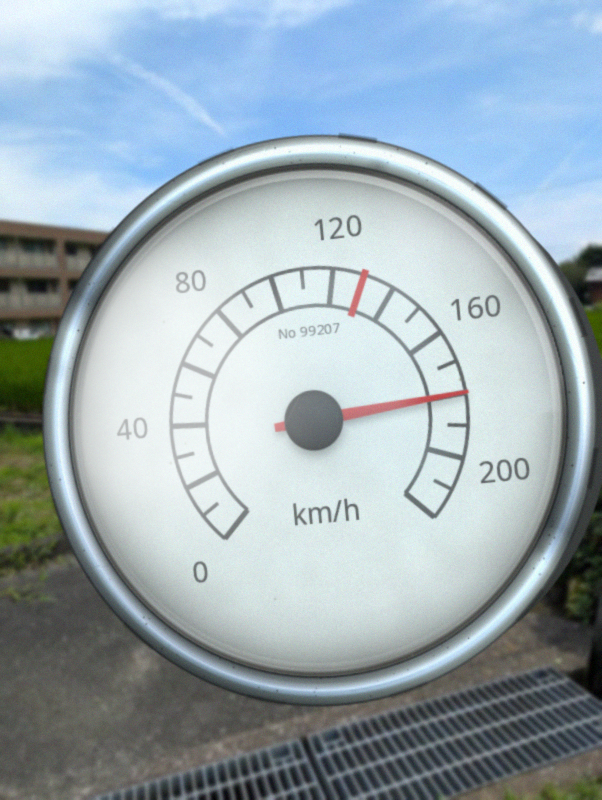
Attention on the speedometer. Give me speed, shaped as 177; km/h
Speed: 180; km/h
